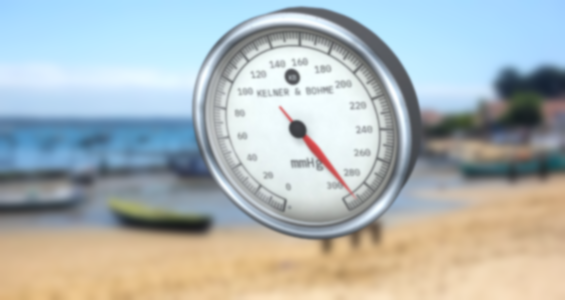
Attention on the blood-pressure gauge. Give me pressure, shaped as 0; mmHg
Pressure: 290; mmHg
